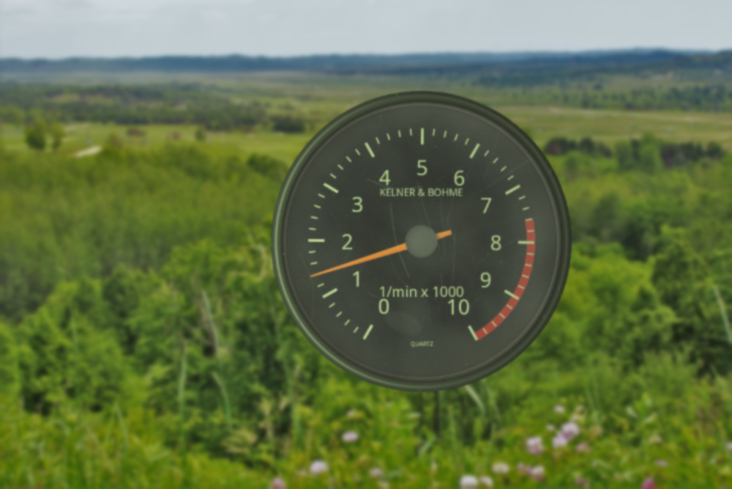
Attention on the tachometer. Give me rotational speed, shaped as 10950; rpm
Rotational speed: 1400; rpm
